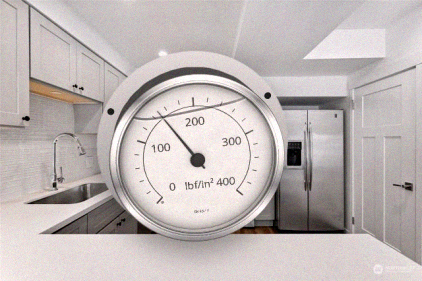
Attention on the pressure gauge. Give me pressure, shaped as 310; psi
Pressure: 150; psi
